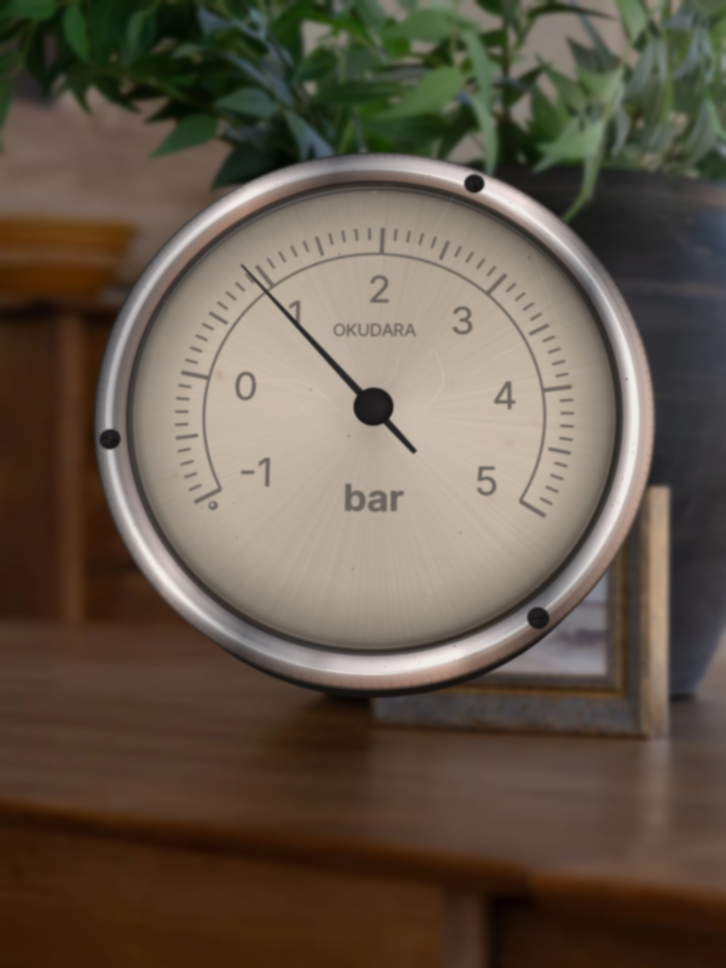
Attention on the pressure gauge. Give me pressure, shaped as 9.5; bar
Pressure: 0.9; bar
